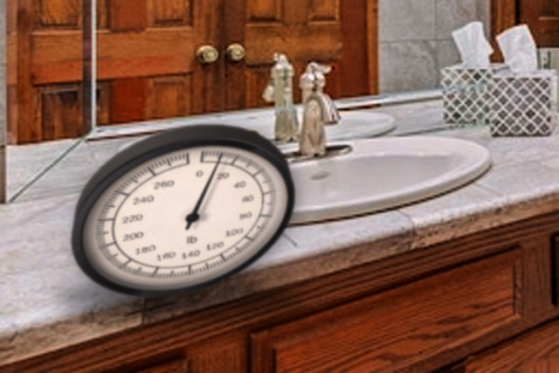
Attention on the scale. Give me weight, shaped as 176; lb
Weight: 10; lb
